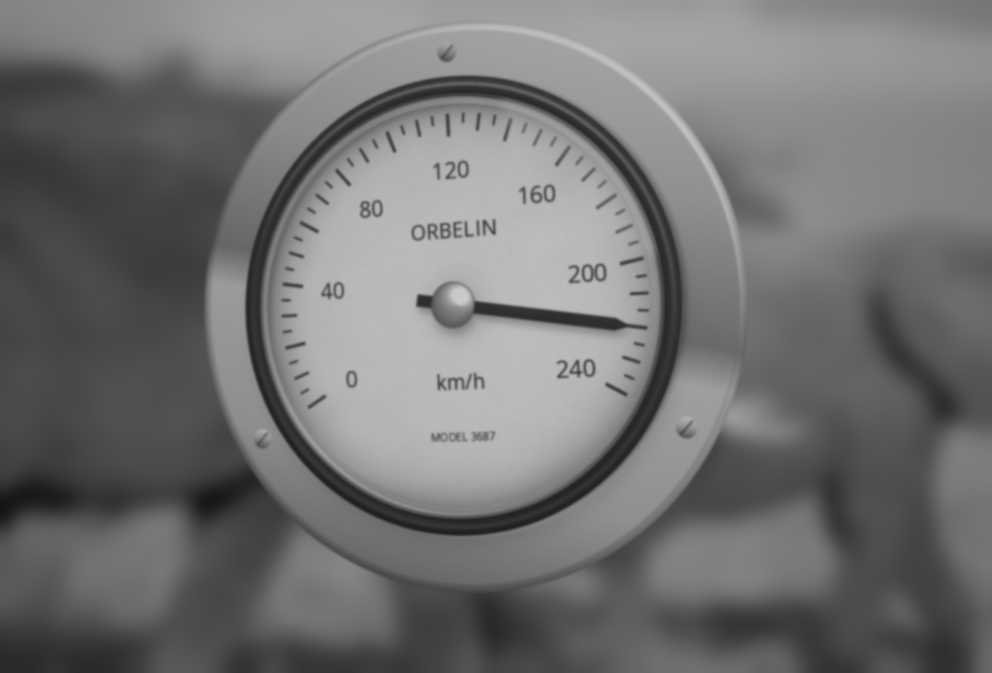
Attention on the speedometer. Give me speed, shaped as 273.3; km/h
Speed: 220; km/h
